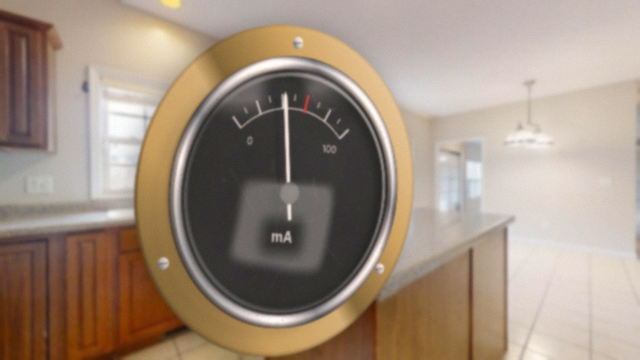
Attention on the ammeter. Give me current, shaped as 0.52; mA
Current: 40; mA
